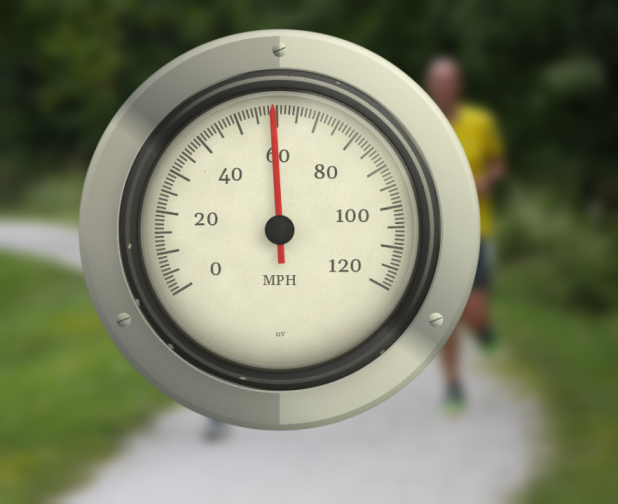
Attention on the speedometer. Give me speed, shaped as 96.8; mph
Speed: 59; mph
